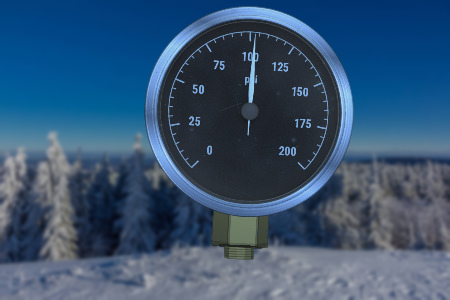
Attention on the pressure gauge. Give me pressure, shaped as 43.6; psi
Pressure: 102.5; psi
